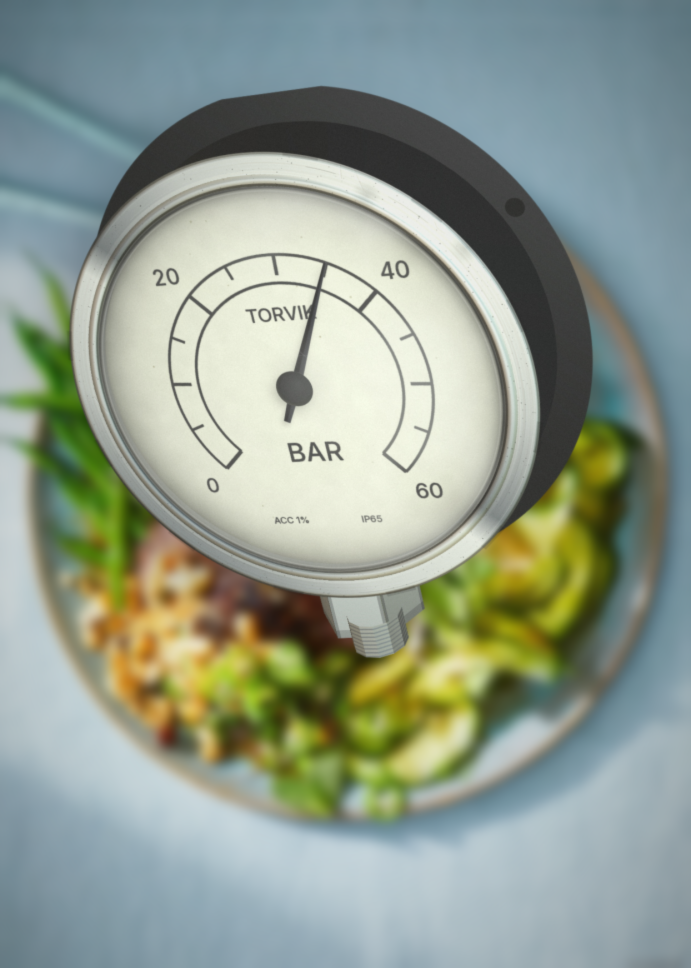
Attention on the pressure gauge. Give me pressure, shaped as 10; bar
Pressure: 35; bar
